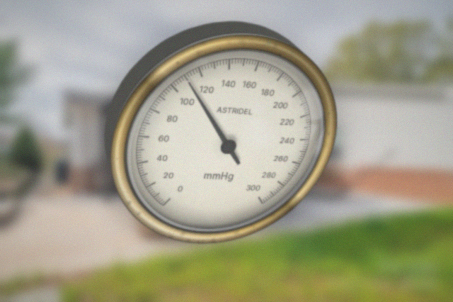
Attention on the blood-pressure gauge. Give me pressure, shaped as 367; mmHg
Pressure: 110; mmHg
